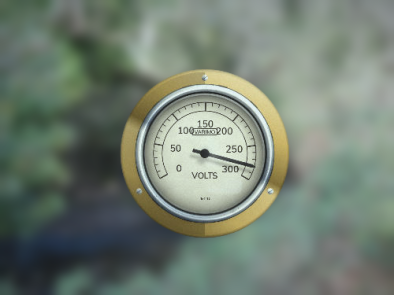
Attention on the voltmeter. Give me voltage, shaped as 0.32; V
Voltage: 280; V
